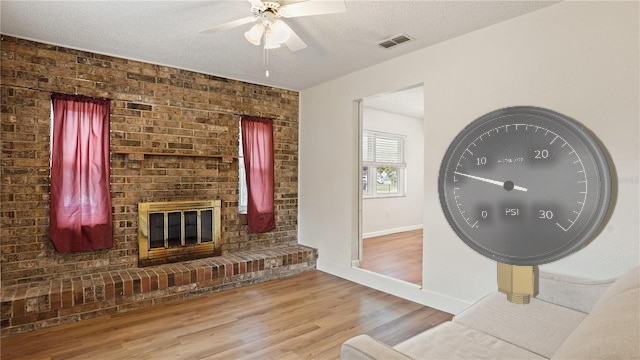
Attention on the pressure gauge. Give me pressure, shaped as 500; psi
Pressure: 7; psi
